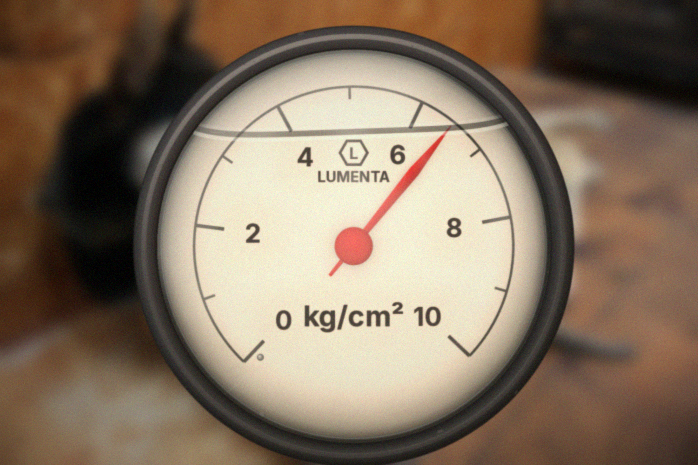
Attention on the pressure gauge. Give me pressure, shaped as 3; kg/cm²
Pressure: 6.5; kg/cm²
